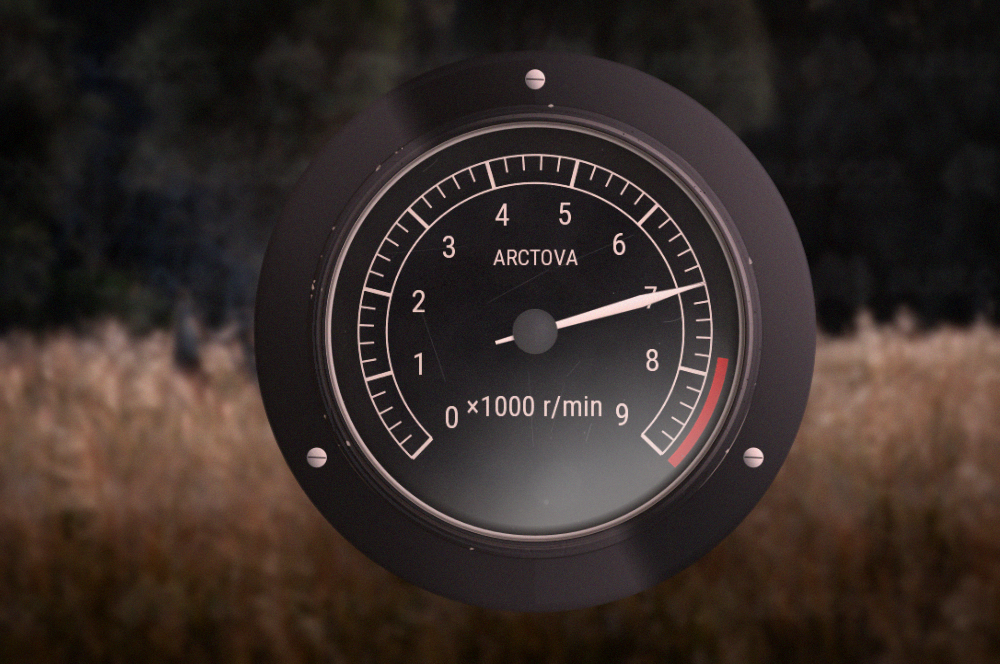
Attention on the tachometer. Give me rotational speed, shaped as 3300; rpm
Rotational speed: 7000; rpm
